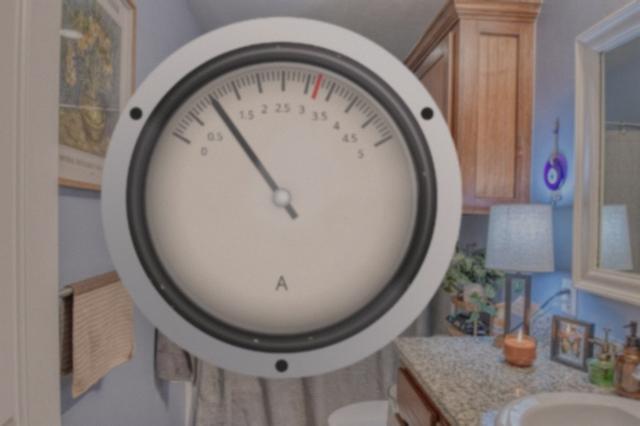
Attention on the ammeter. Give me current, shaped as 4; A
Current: 1; A
